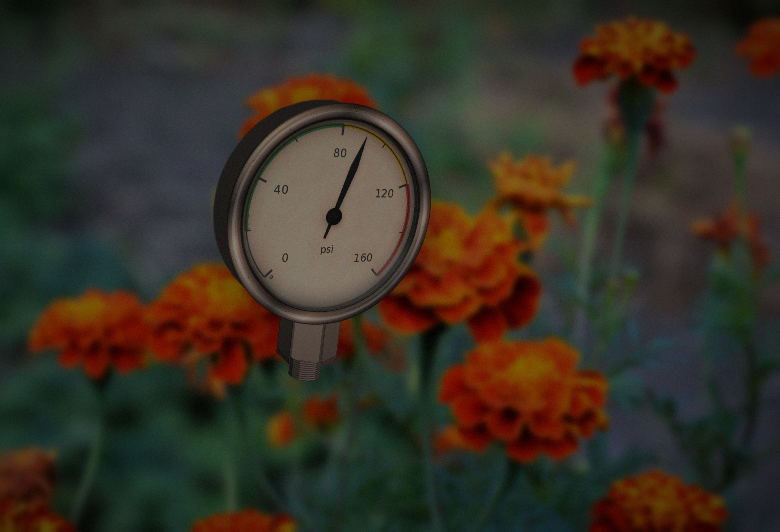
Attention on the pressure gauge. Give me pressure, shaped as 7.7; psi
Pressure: 90; psi
